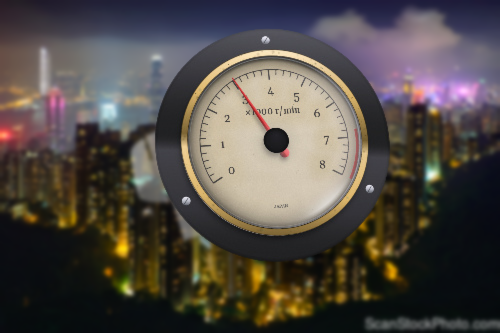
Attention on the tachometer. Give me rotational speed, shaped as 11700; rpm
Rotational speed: 3000; rpm
